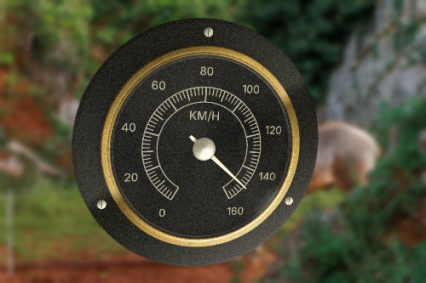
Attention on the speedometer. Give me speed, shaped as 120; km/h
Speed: 150; km/h
